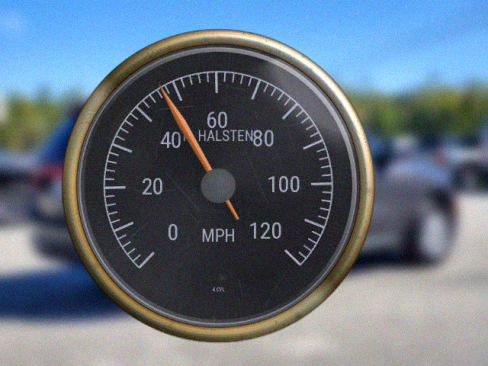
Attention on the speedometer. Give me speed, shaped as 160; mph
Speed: 47; mph
